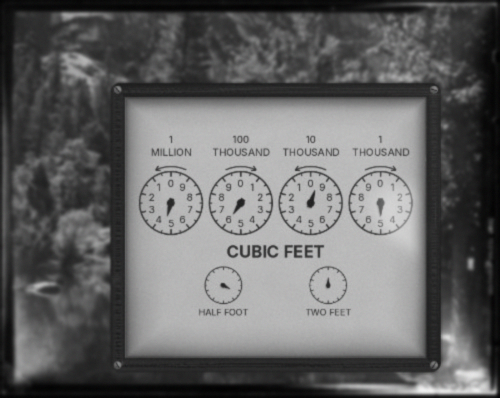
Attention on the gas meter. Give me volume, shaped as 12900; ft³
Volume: 459500; ft³
